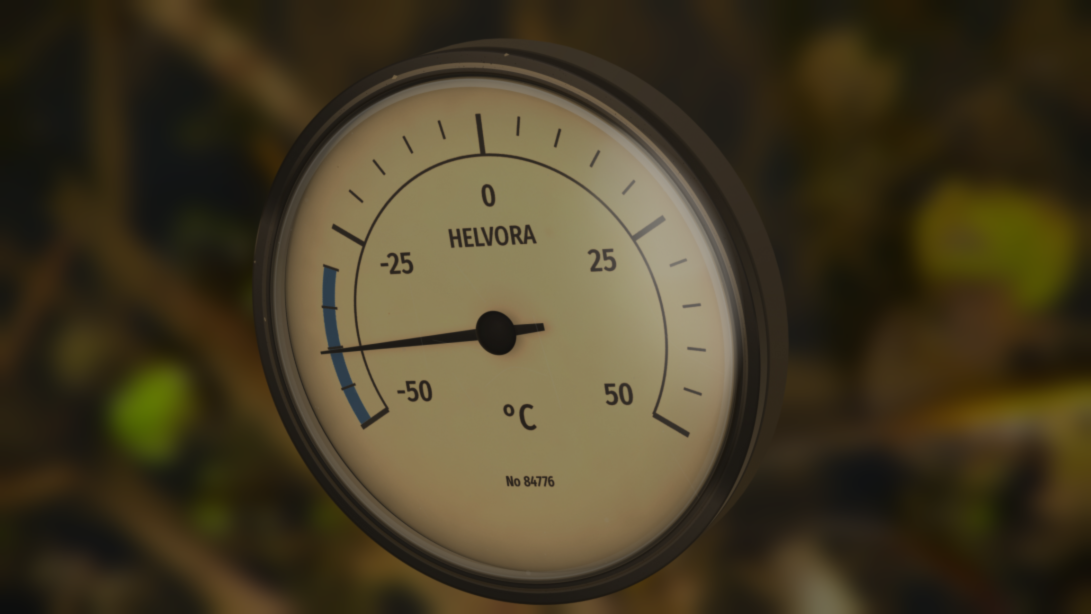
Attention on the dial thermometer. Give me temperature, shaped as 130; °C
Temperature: -40; °C
